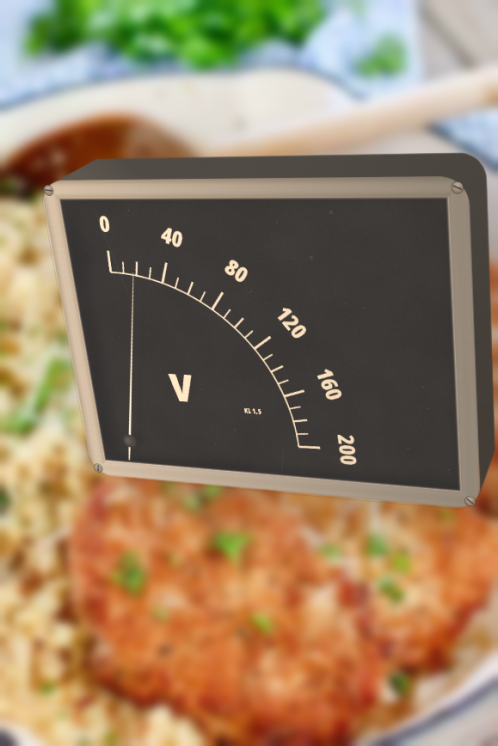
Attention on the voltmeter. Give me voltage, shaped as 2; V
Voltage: 20; V
